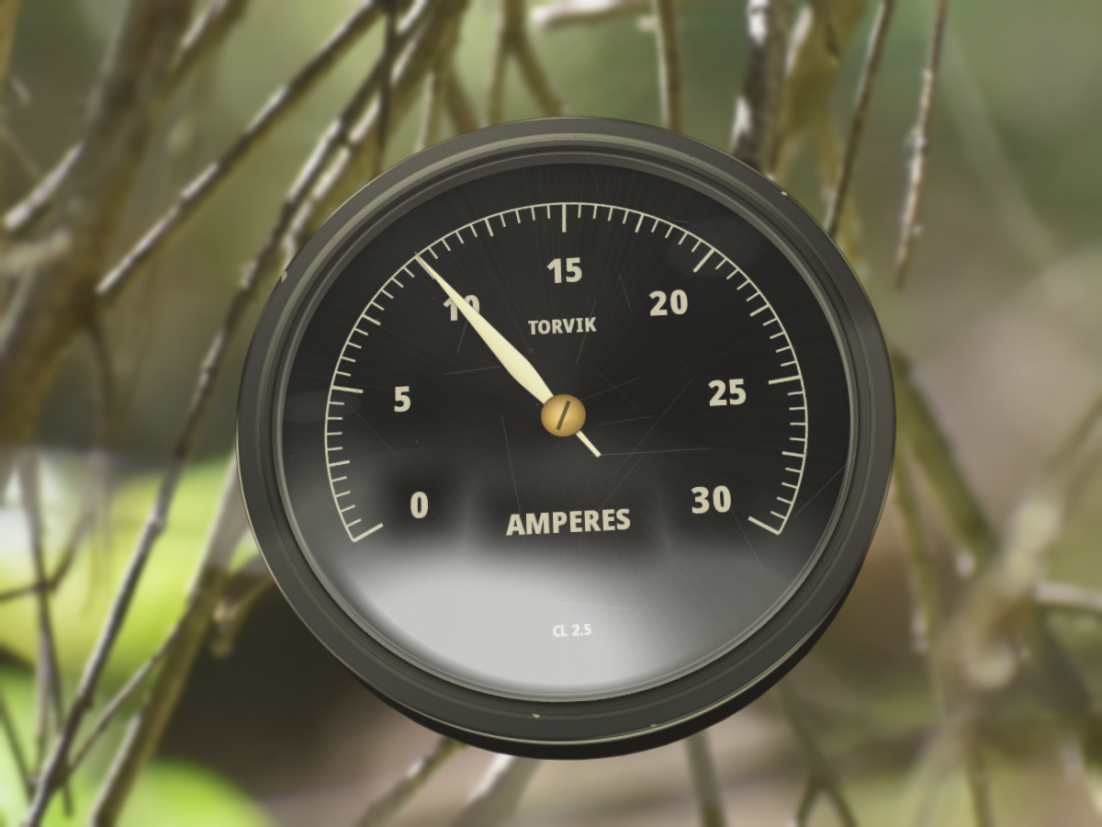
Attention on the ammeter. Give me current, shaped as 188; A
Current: 10; A
